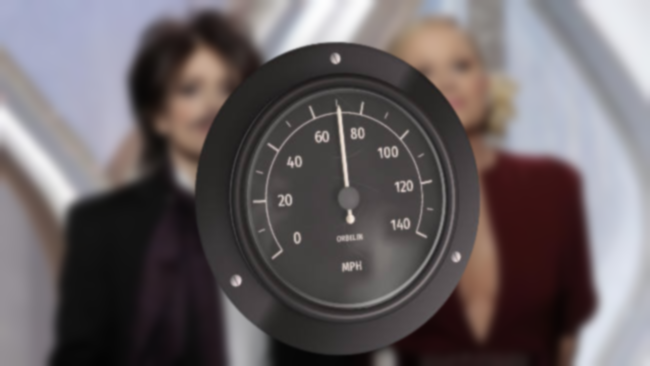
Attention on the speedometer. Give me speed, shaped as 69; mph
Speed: 70; mph
